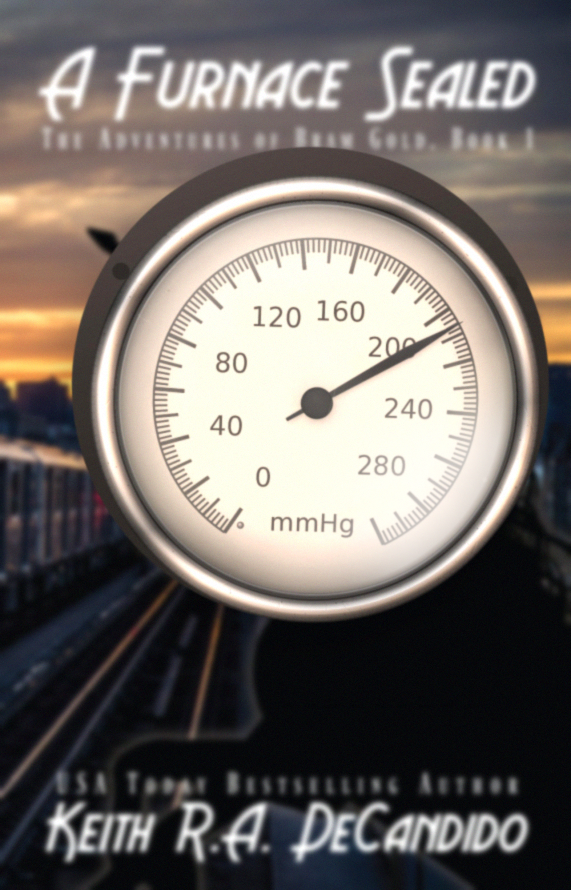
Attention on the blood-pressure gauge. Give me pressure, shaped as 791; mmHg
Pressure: 206; mmHg
